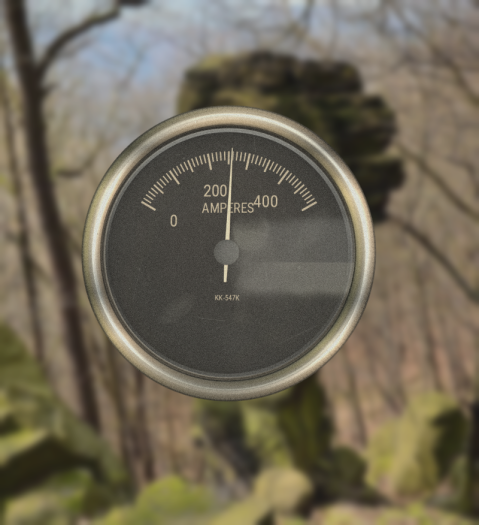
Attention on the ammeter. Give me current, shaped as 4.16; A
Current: 260; A
